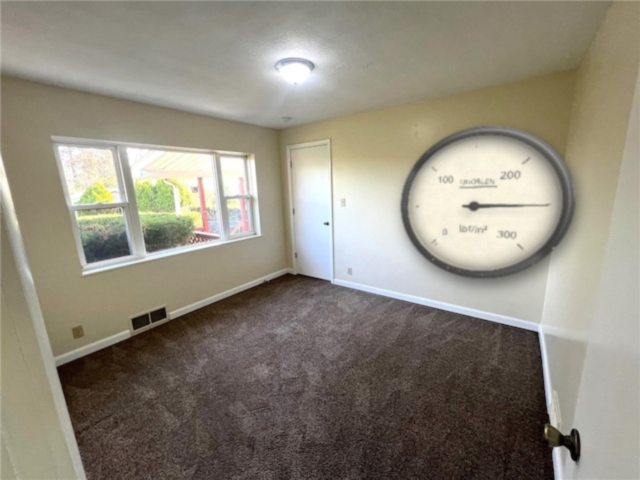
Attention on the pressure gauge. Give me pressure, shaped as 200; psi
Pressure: 250; psi
